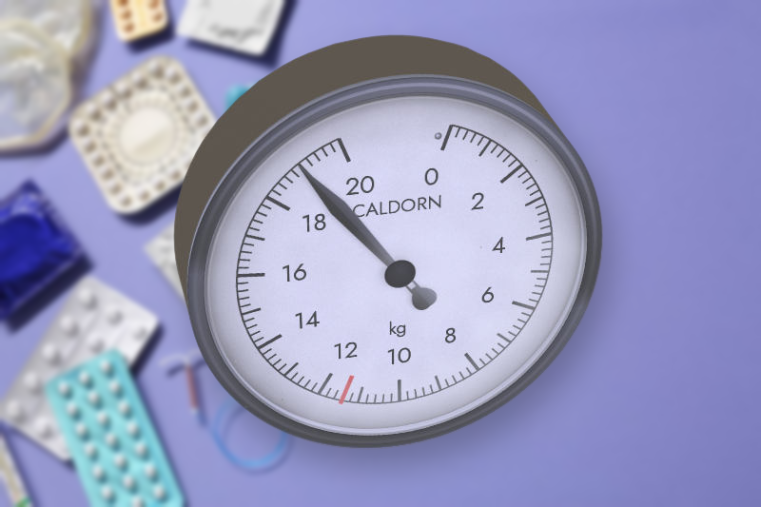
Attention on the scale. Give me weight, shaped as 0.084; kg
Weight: 19; kg
